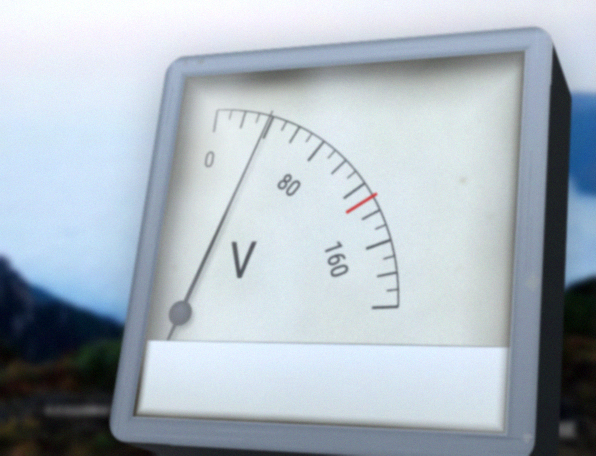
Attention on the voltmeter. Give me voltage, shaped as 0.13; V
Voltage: 40; V
